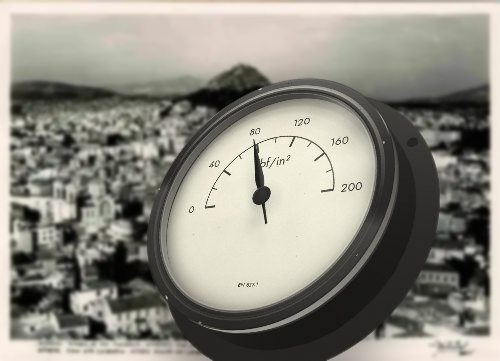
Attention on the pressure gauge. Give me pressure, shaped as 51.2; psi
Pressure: 80; psi
